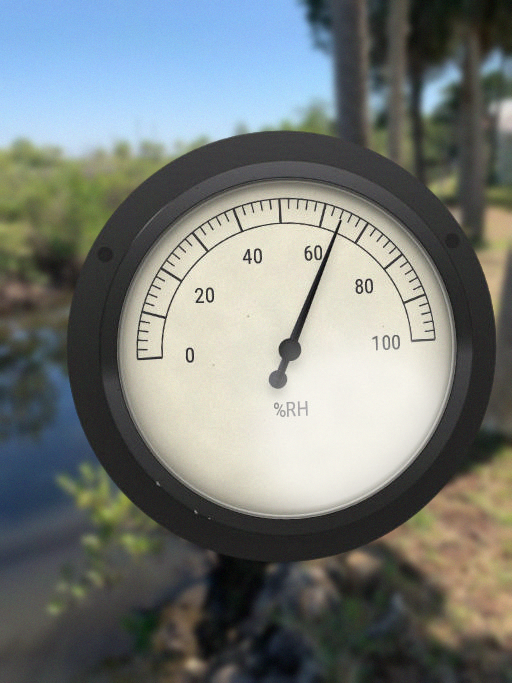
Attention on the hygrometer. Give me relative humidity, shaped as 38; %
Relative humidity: 64; %
